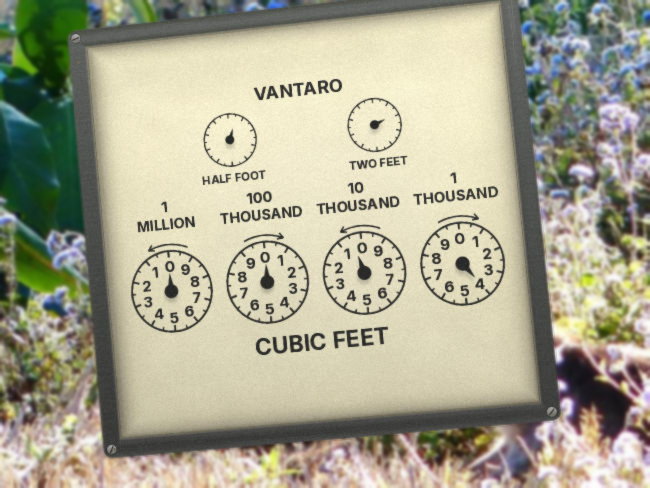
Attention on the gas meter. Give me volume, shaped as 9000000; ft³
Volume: 400; ft³
